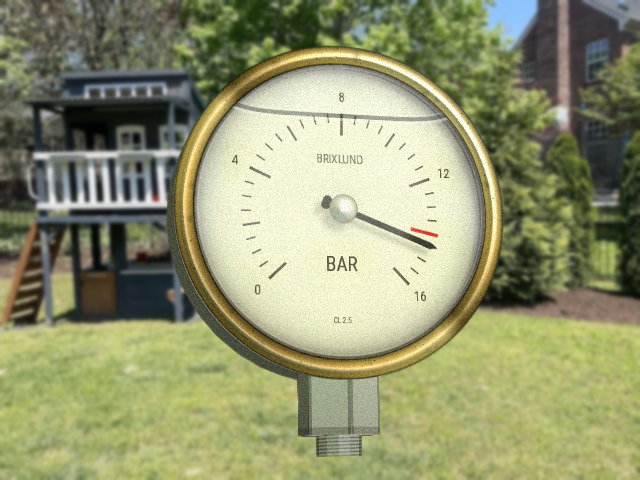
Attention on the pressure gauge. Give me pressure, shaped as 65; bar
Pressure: 14.5; bar
